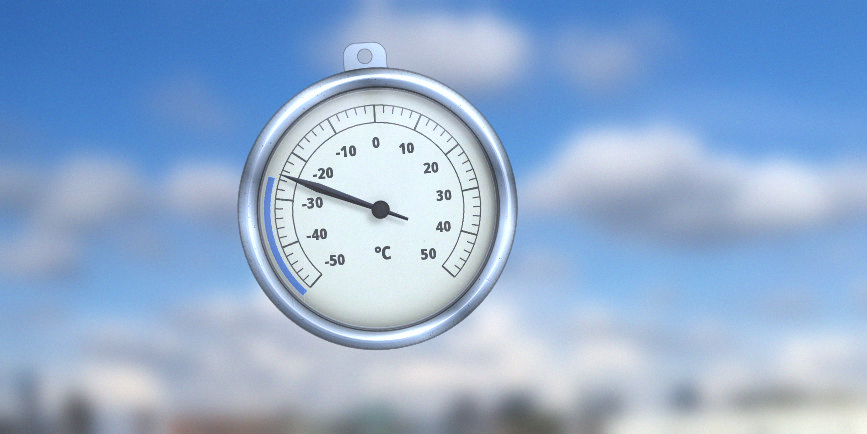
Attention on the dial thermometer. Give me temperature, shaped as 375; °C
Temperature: -25; °C
